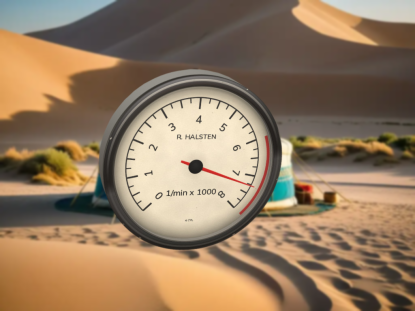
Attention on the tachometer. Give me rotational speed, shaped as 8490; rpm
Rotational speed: 7250; rpm
